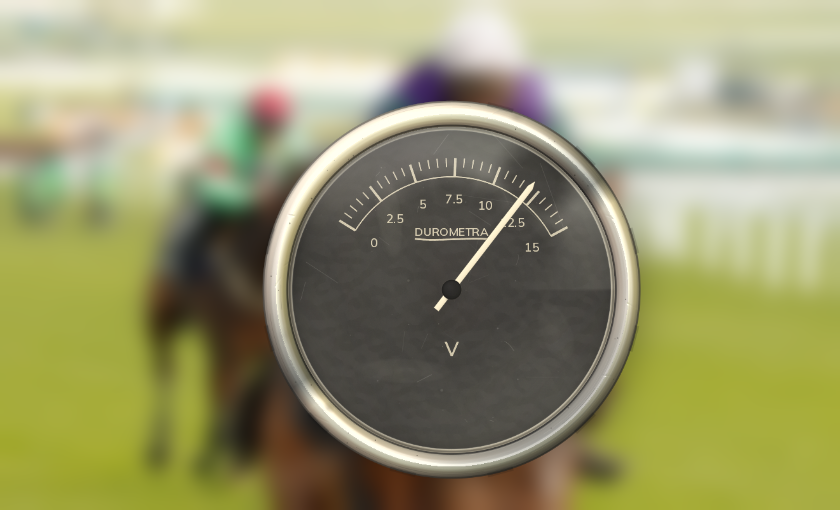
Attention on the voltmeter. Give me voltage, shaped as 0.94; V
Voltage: 12; V
